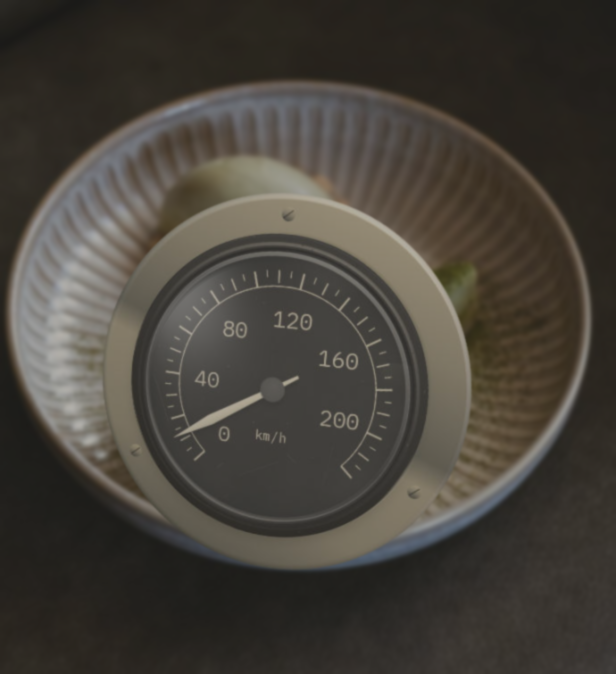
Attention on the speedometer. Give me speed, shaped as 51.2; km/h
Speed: 12.5; km/h
